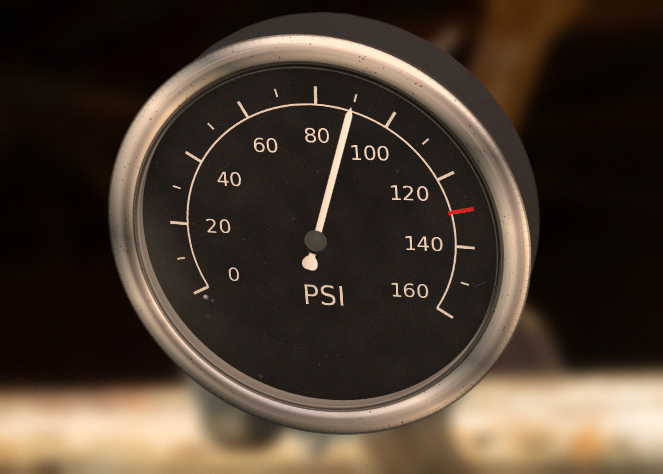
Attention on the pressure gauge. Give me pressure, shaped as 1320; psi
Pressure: 90; psi
